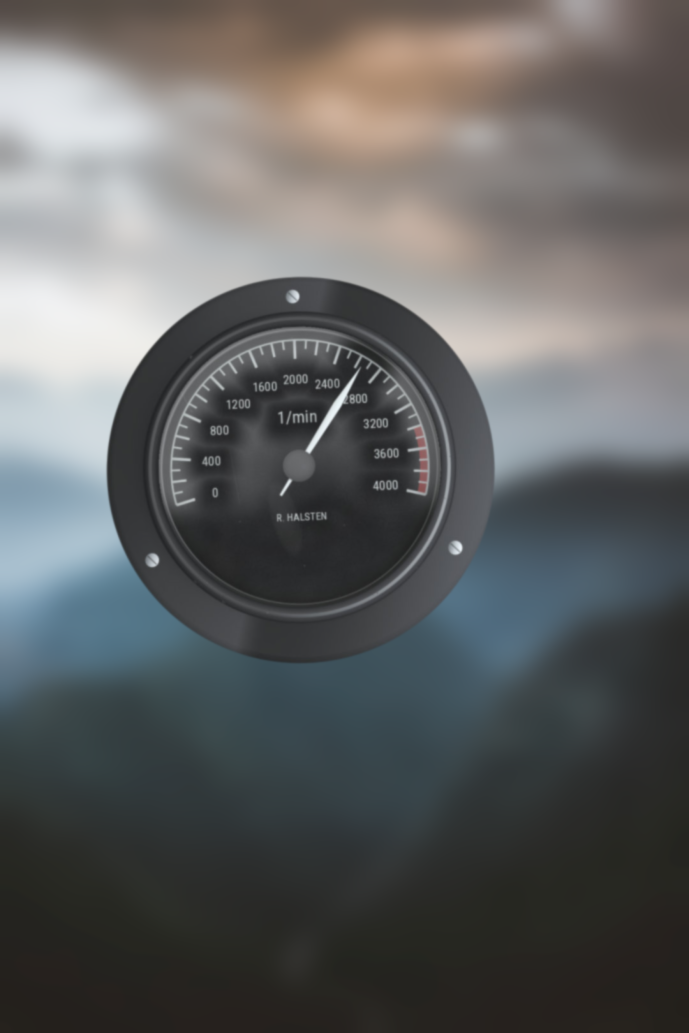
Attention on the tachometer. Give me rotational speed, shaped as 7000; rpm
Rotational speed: 2650; rpm
